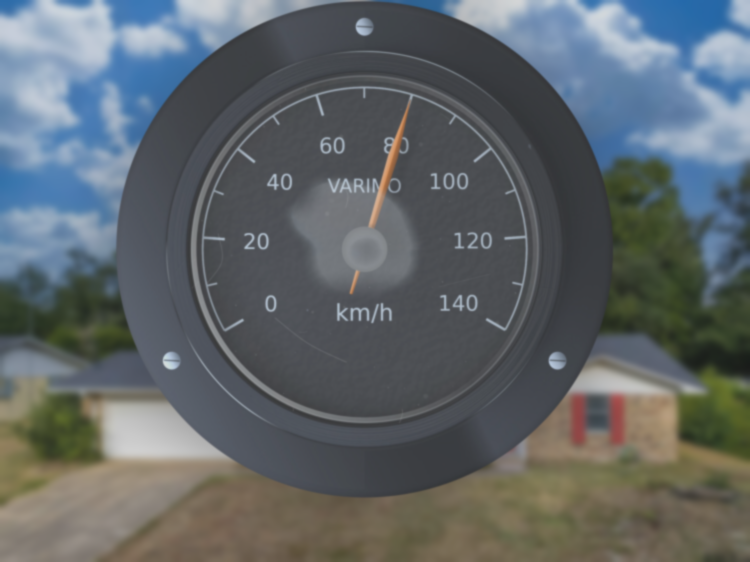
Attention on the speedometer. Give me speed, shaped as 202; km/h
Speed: 80; km/h
